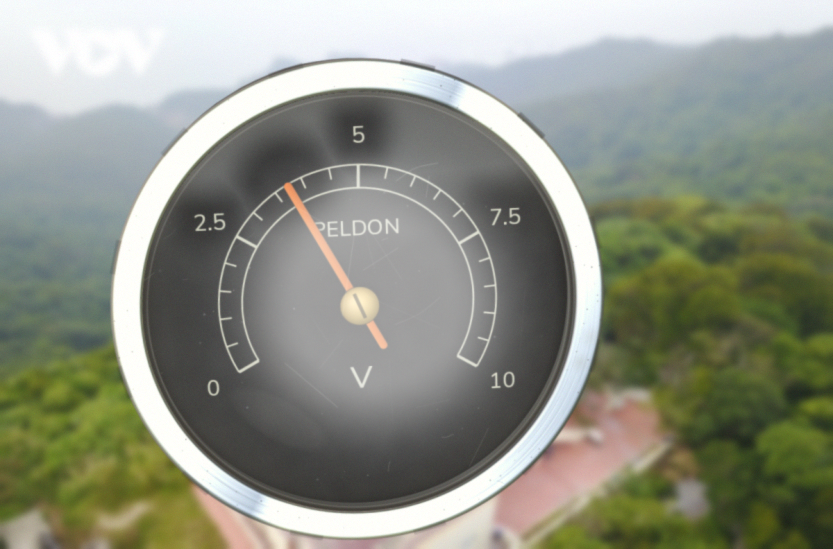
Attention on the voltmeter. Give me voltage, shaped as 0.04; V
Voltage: 3.75; V
